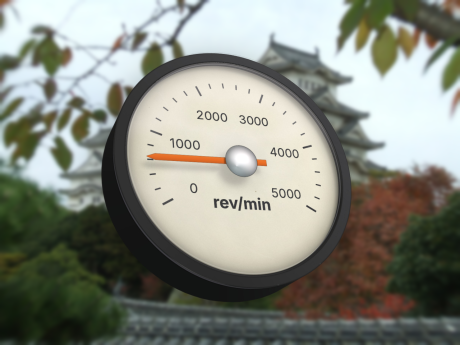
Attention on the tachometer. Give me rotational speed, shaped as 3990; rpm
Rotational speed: 600; rpm
